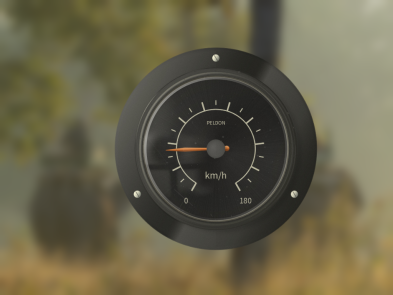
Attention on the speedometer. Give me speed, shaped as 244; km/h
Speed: 35; km/h
